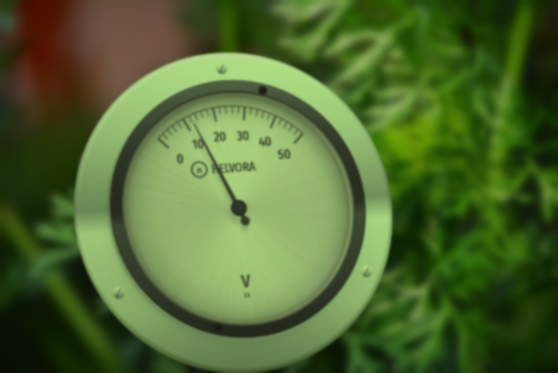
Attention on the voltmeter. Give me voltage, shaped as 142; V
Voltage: 12; V
